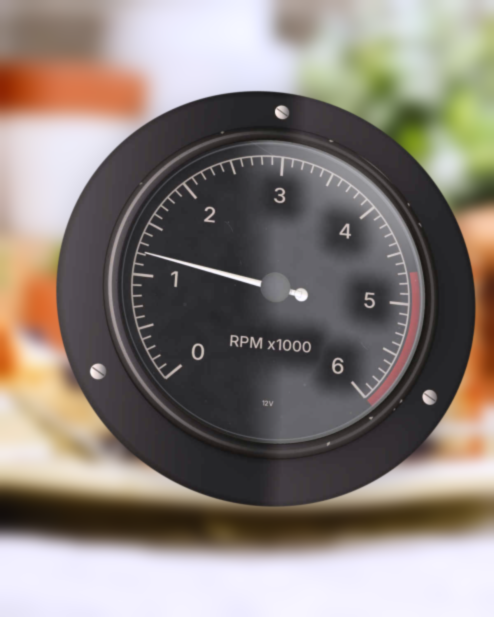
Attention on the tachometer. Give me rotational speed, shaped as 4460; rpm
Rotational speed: 1200; rpm
